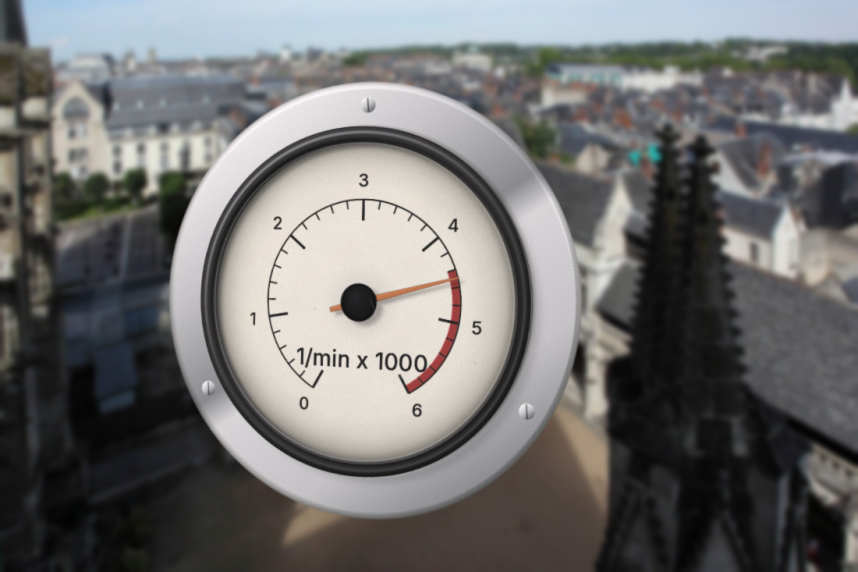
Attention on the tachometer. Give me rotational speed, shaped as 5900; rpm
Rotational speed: 4500; rpm
